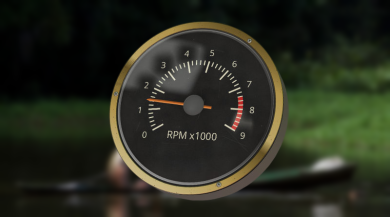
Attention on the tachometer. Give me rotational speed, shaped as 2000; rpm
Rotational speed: 1400; rpm
